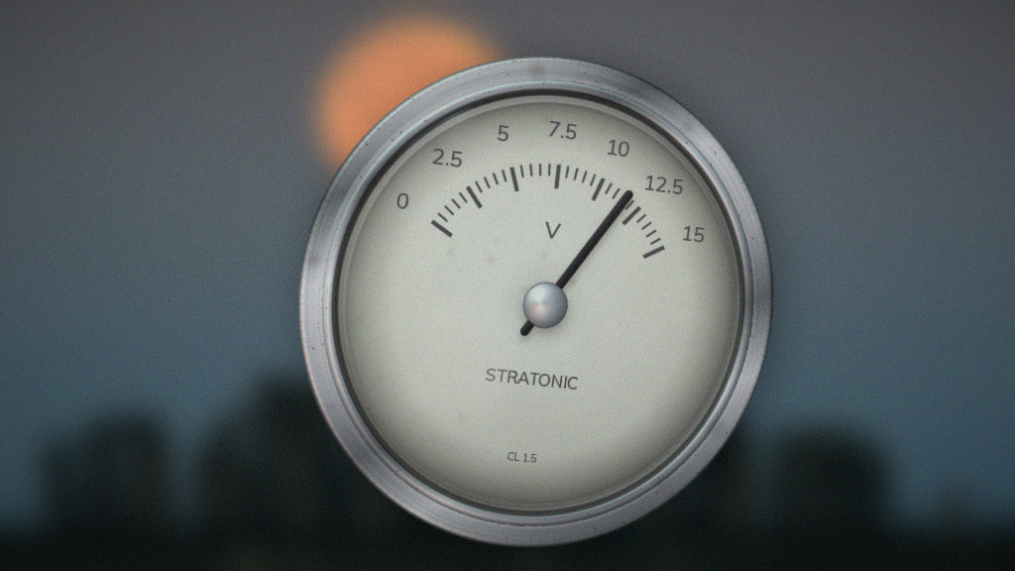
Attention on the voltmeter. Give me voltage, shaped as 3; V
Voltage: 11.5; V
